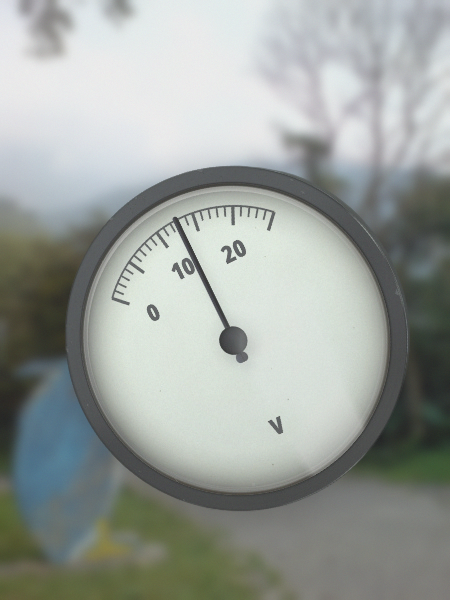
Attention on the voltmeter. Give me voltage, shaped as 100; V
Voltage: 13; V
